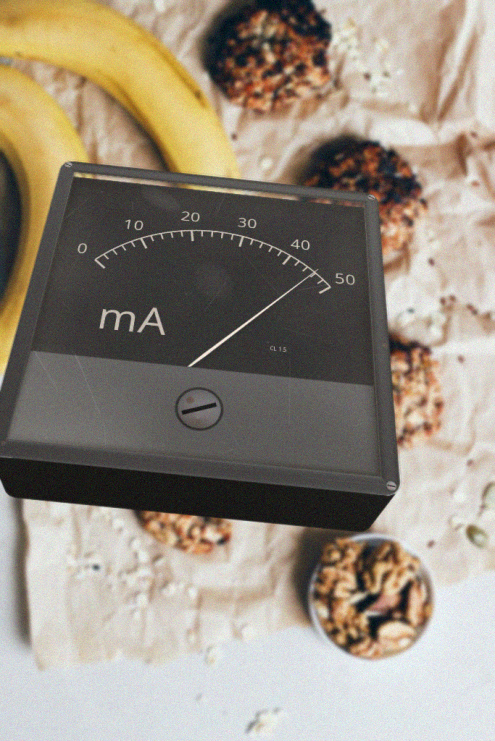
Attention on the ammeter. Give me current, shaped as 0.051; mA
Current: 46; mA
